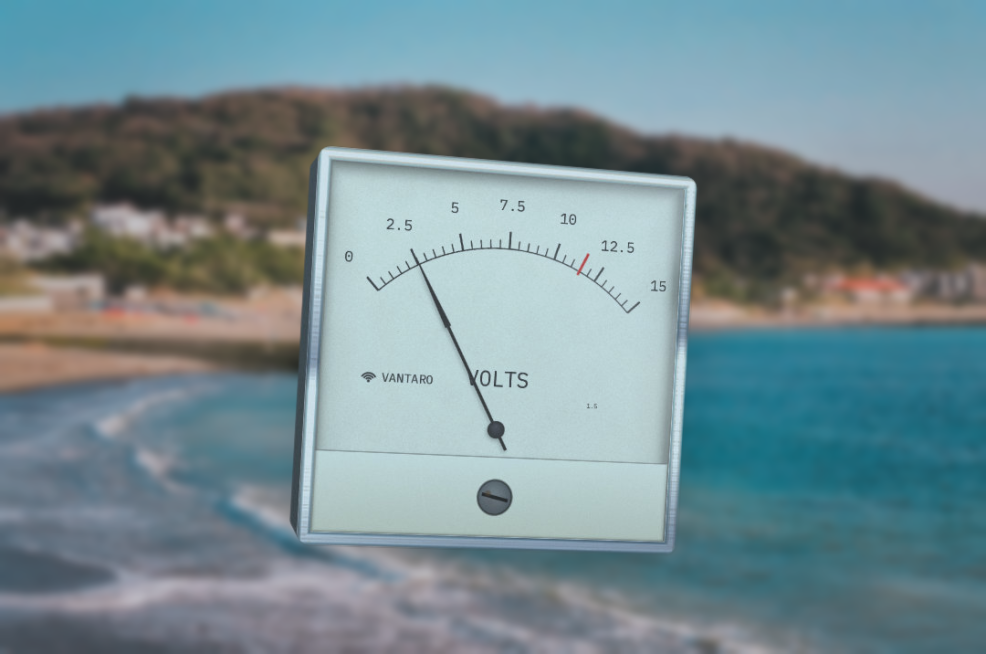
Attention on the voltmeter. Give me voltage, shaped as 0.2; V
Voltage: 2.5; V
